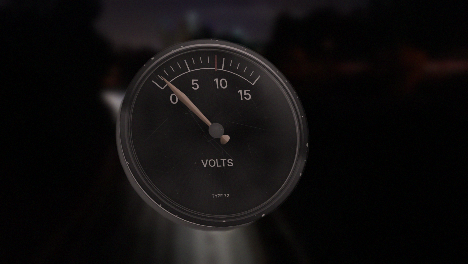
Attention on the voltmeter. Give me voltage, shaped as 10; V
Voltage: 1; V
